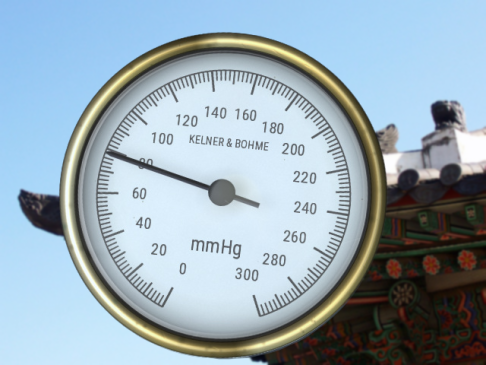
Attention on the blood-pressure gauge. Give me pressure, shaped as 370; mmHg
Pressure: 78; mmHg
